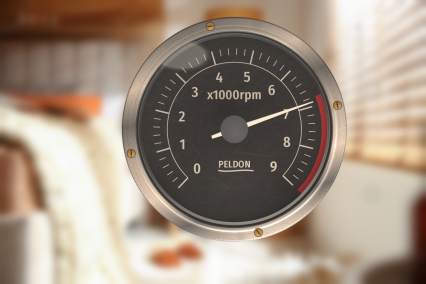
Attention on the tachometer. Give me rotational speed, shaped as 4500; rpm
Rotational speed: 6900; rpm
